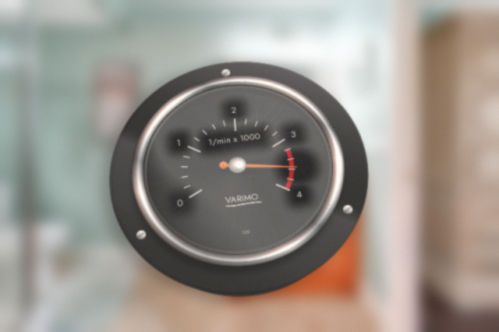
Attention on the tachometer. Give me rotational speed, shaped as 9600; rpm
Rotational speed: 3600; rpm
